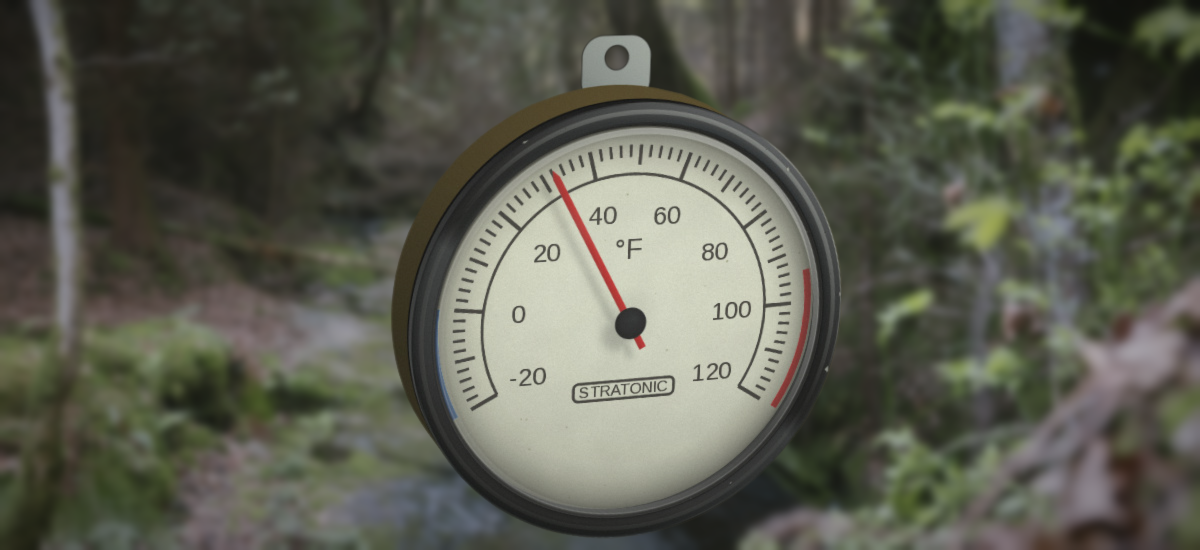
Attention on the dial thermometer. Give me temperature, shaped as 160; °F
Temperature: 32; °F
